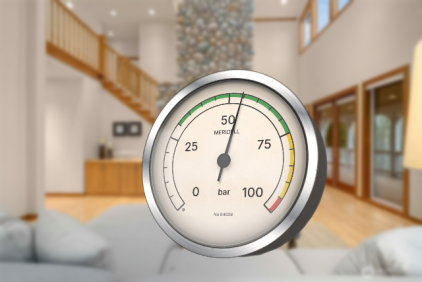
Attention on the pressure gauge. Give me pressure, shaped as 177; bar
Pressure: 55; bar
